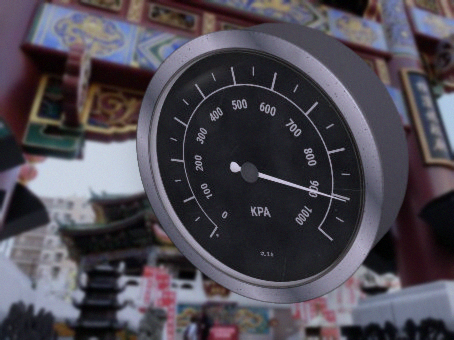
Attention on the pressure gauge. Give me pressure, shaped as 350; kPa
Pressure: 900; kPa
